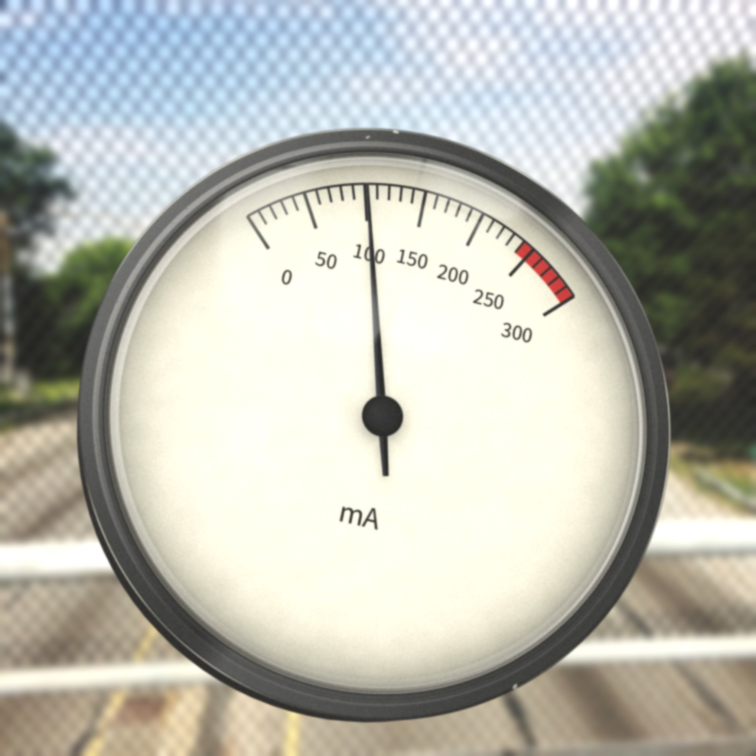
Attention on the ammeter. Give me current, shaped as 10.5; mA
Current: 100; mA
